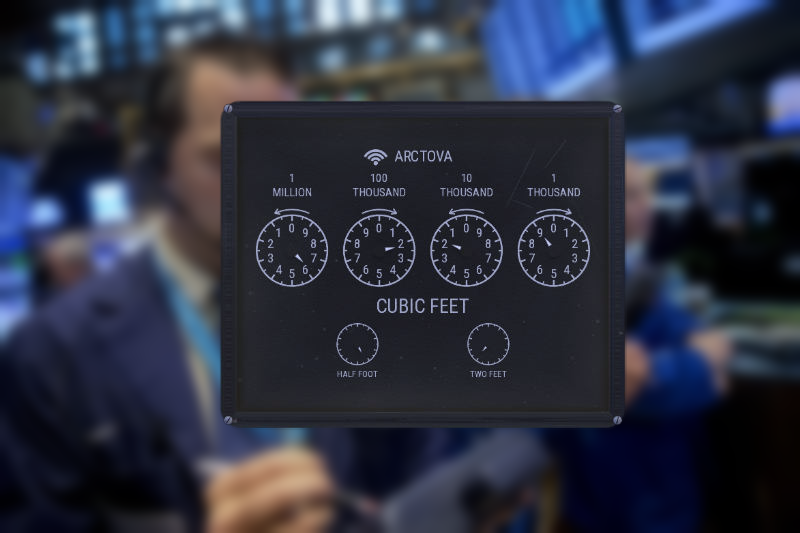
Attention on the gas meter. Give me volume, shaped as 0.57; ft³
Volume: 621900; ft³
